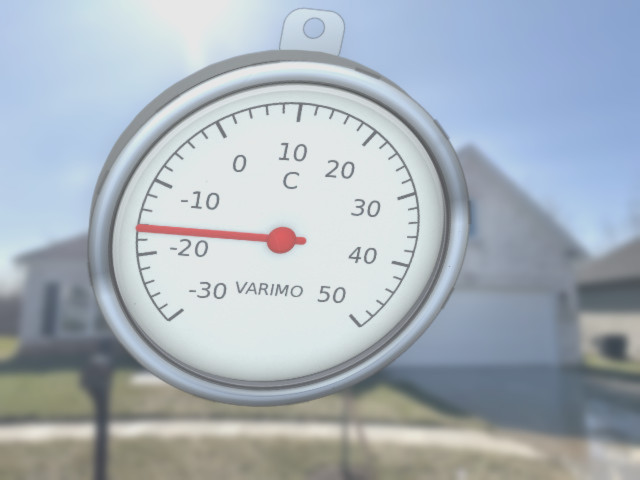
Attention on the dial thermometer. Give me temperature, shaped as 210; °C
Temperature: -16; °C
